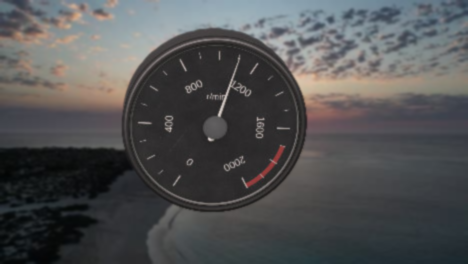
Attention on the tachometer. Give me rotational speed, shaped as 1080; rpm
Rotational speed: 1100; rpm
